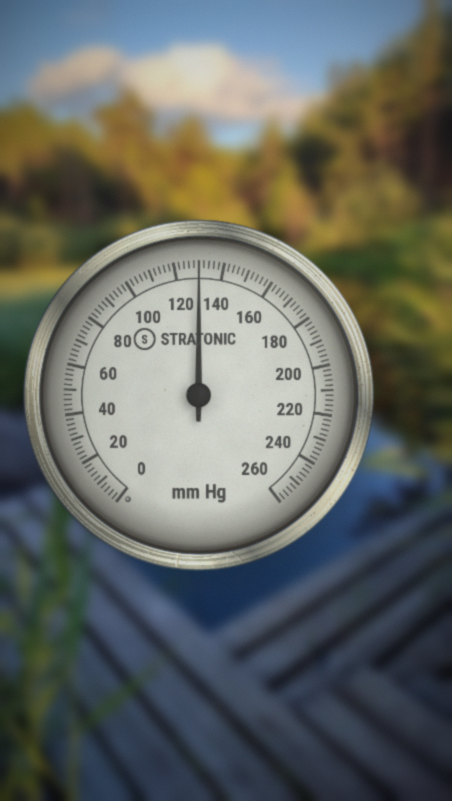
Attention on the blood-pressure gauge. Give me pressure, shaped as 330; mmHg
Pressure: 130; mmHg
